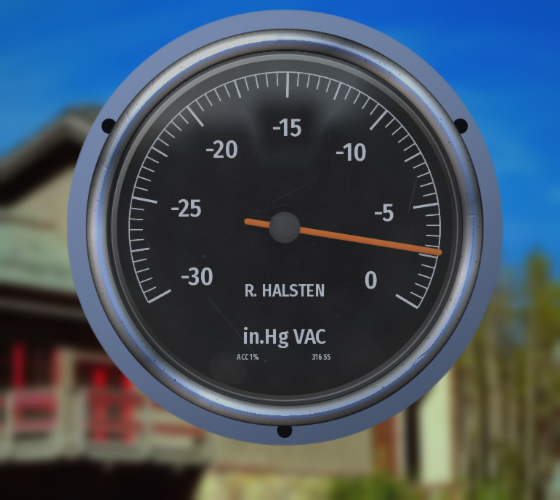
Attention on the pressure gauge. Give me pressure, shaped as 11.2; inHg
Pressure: -2.75; inHg
